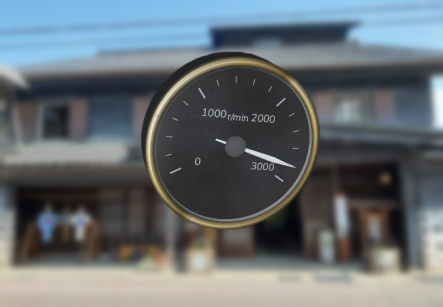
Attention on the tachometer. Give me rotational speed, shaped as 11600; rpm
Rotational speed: 2800; rpm
